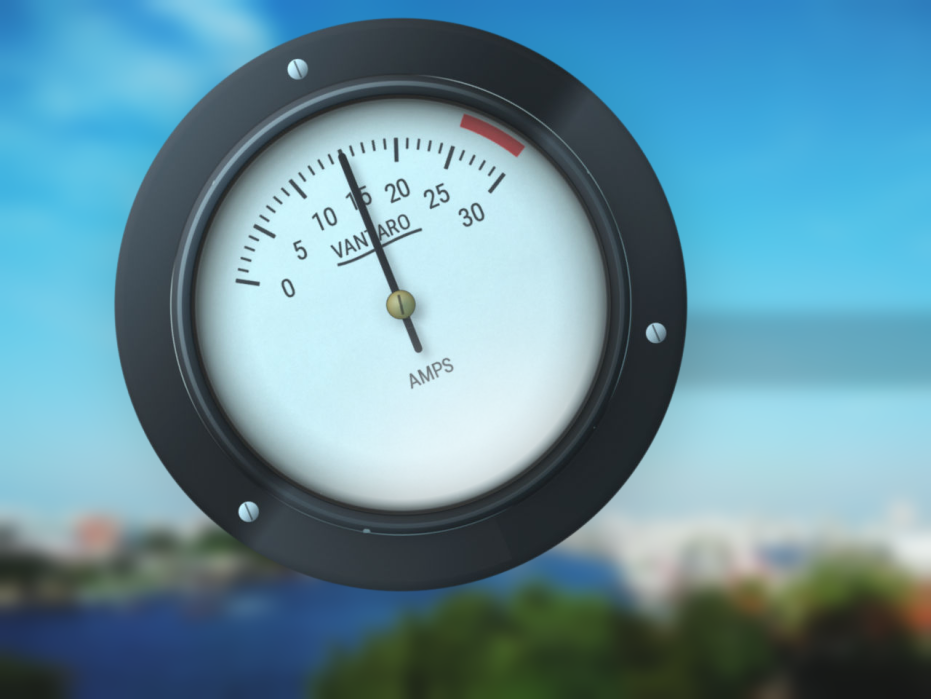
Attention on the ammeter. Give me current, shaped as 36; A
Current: 15; A
